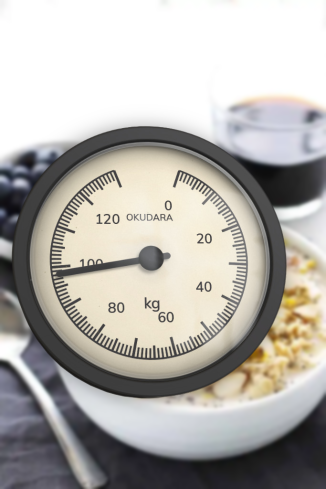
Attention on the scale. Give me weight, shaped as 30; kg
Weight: 98; kg
